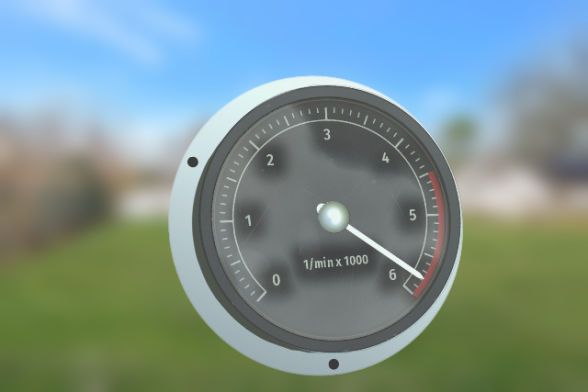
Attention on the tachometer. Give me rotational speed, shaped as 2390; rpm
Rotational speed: 5800; rpm
